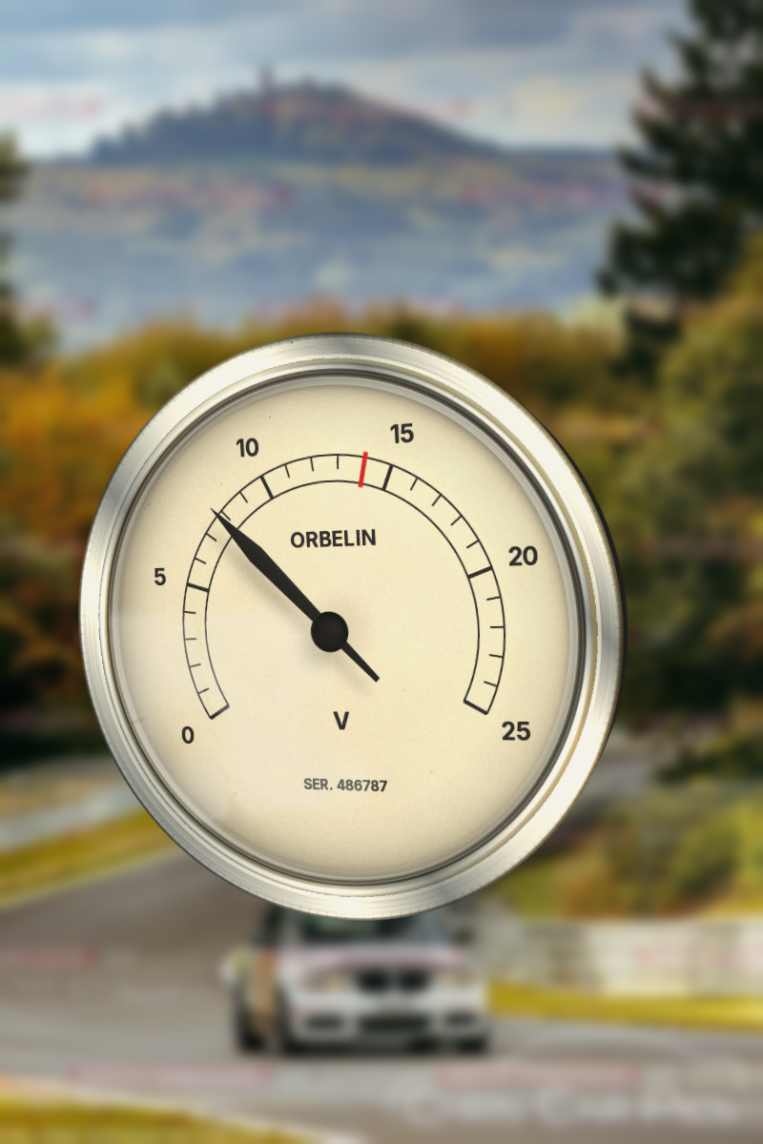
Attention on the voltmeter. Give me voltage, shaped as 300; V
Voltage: 8; V
